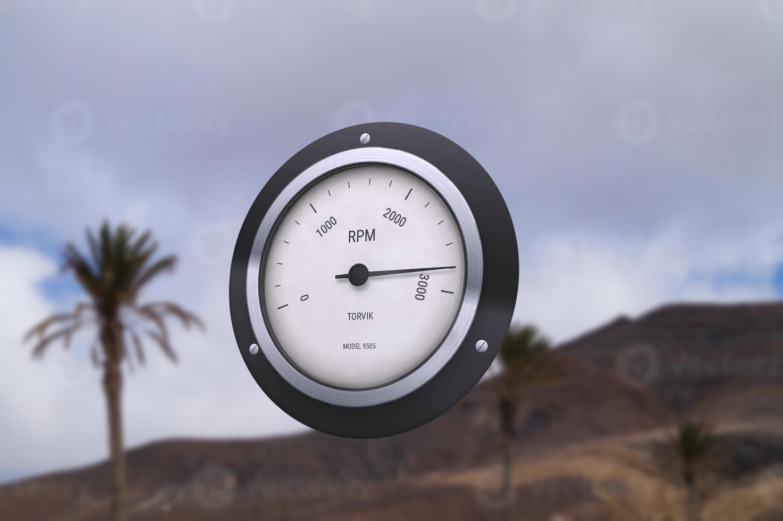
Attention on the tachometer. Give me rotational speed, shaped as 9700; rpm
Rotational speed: 2800; rpm
